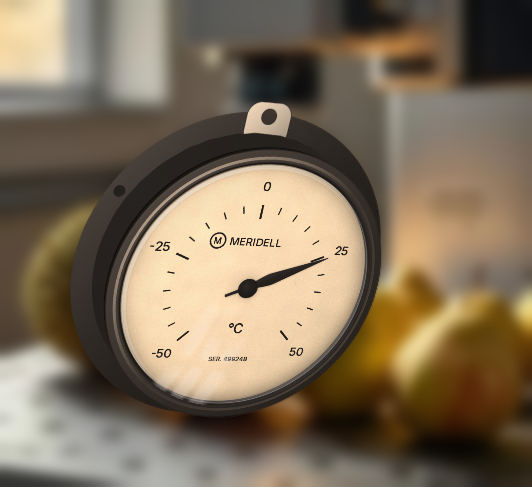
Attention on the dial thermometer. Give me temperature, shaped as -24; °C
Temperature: 25; °C
